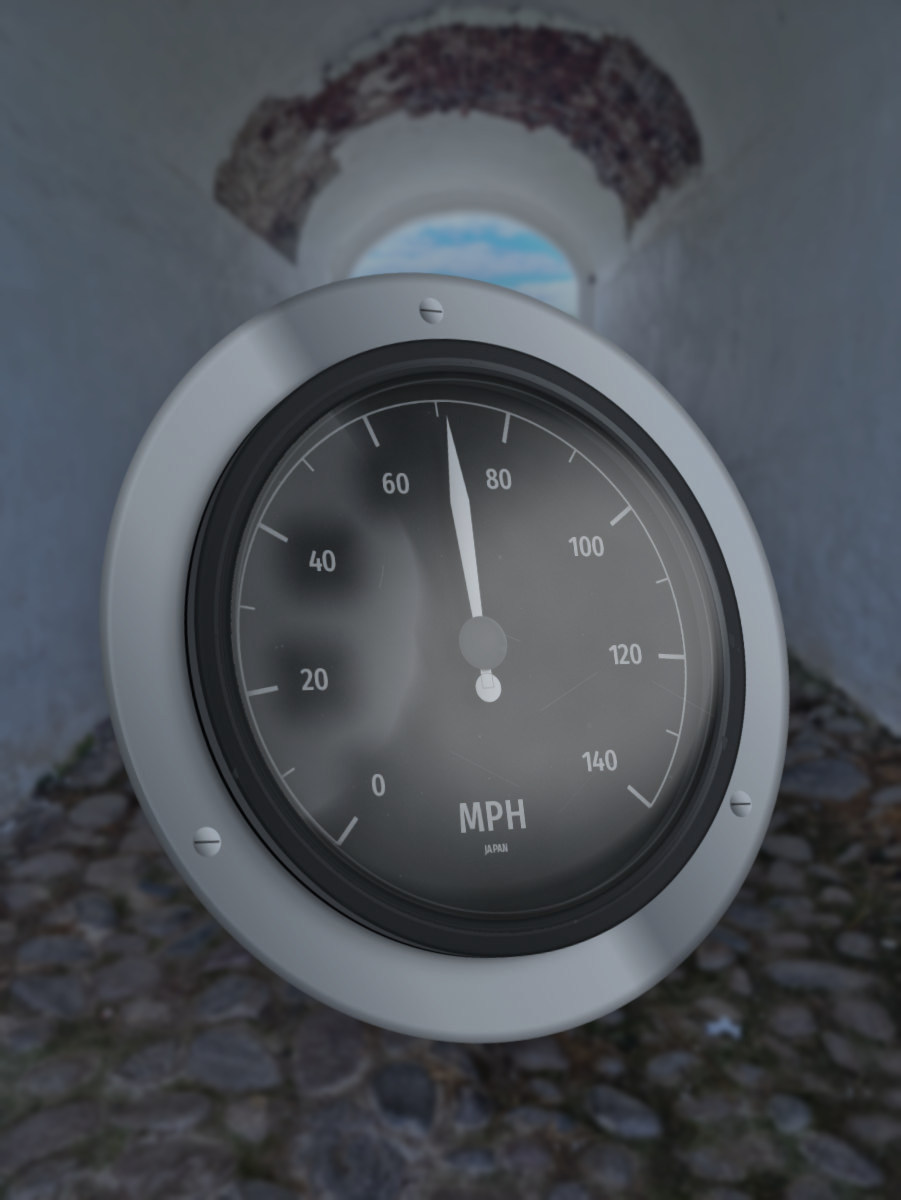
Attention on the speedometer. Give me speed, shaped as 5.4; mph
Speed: 70; mph
